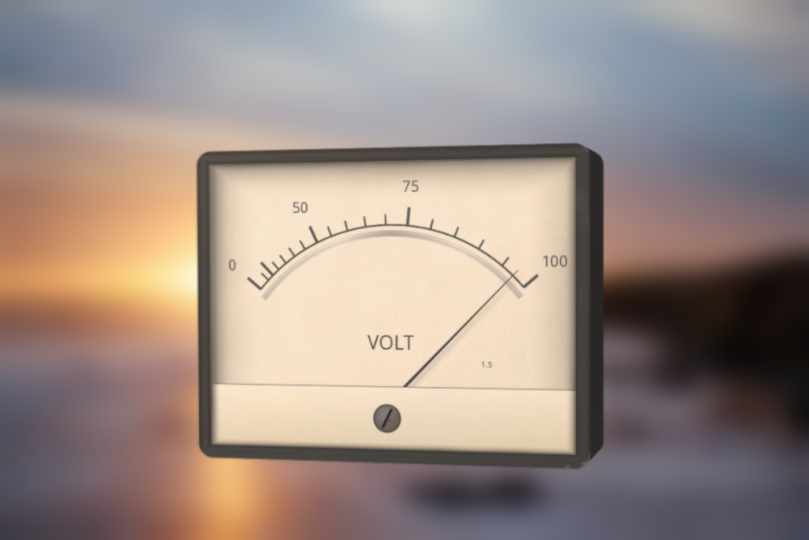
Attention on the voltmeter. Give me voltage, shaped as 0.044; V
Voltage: 97.5; V
